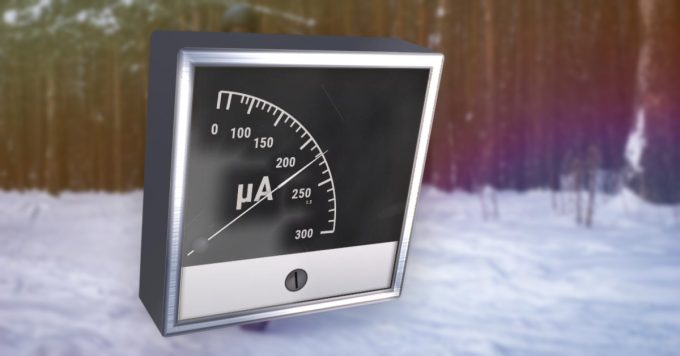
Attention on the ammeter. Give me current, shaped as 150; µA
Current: 220; µA
